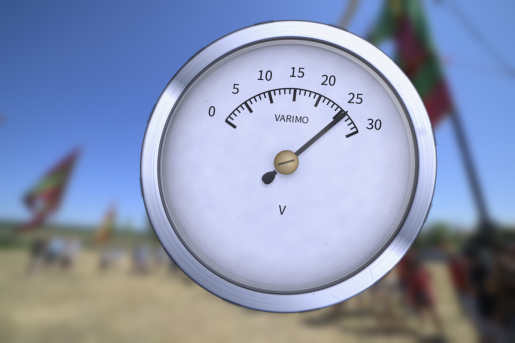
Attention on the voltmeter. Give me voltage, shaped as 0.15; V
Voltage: 26; V
